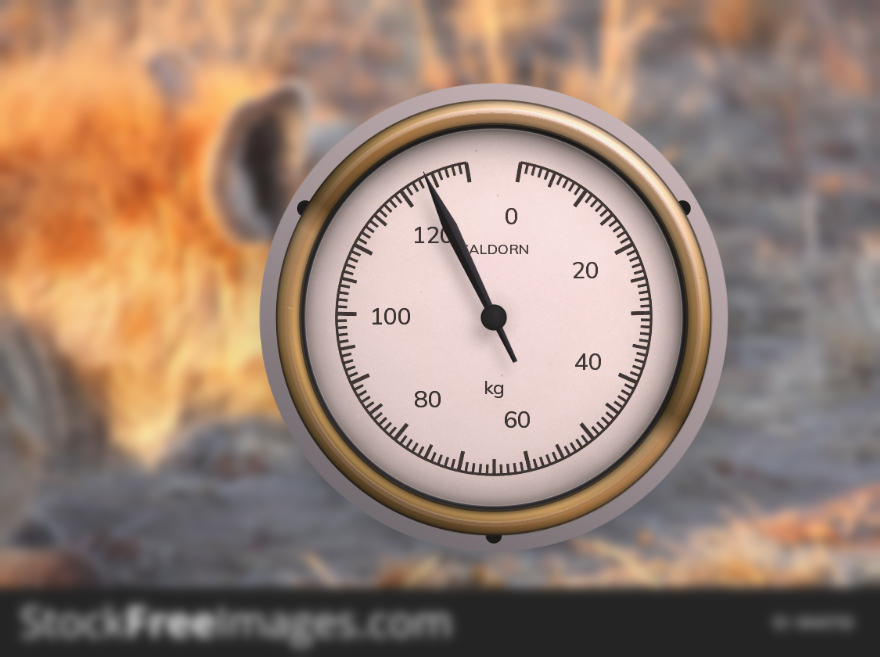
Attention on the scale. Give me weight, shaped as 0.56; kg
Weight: 124; kg
